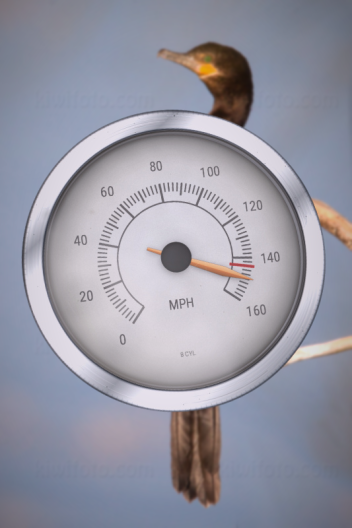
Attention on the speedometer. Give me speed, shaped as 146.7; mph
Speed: 150; mph
